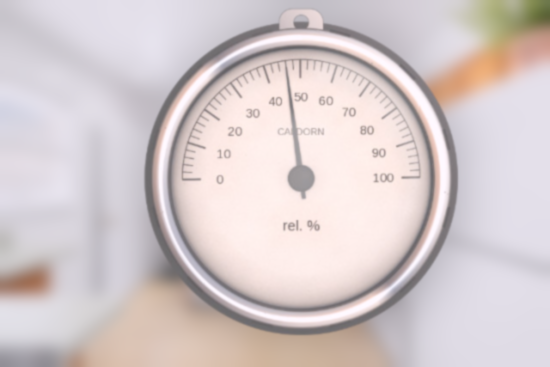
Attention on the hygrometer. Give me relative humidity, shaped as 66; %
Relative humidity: 46; %
